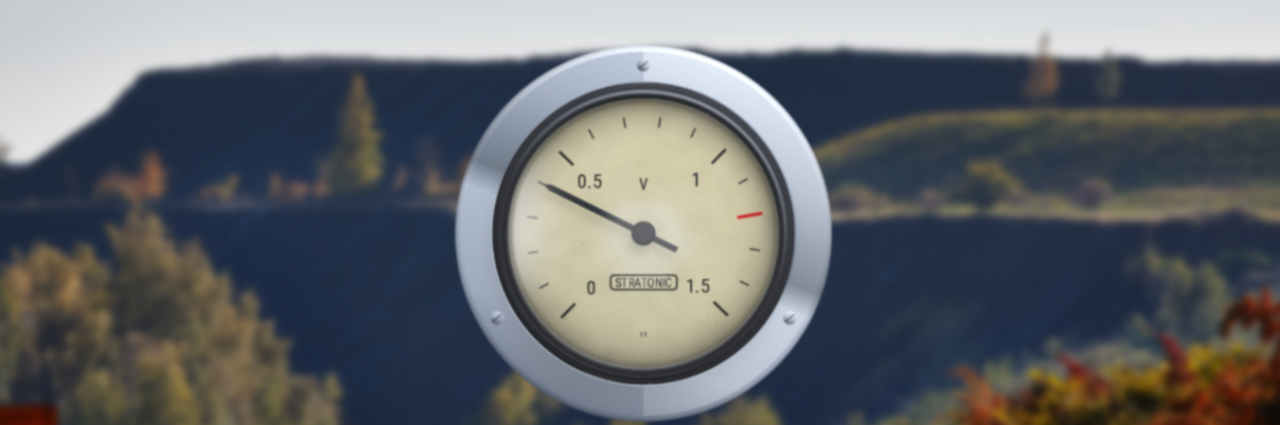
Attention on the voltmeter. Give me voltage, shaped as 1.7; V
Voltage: 0.4; V
